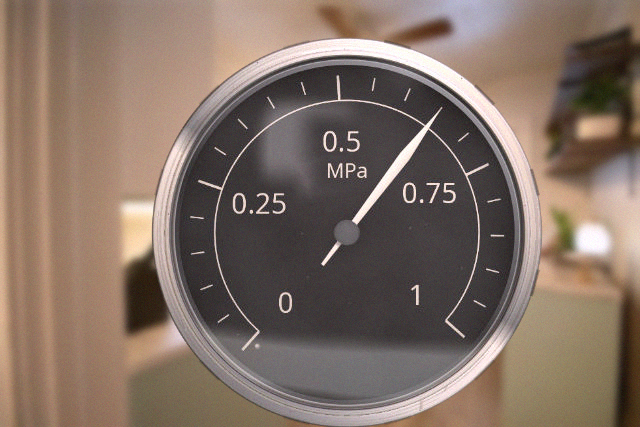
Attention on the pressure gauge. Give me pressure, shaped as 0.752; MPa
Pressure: 0.65; MPa
